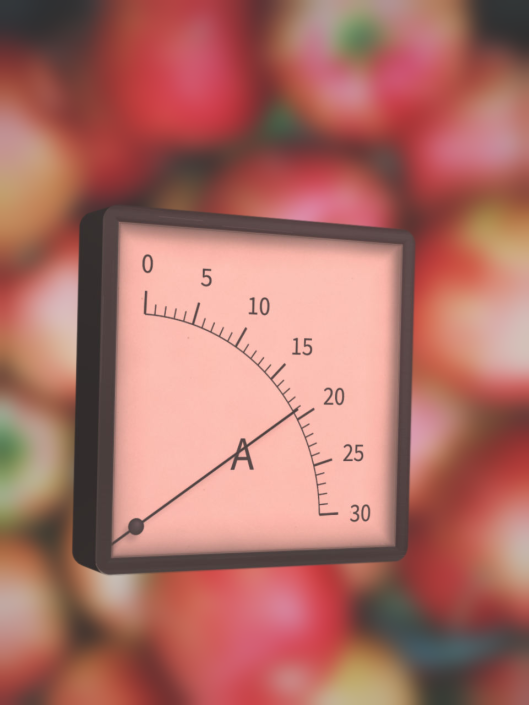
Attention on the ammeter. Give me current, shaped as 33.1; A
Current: 19; A
